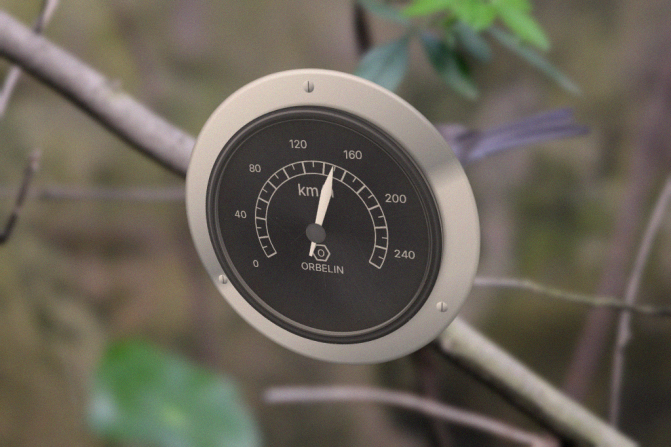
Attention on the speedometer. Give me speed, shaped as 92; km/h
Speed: 150; km/h
